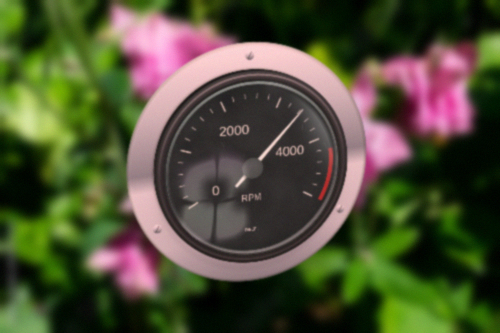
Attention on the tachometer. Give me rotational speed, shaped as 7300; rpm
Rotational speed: 3400; rpm
